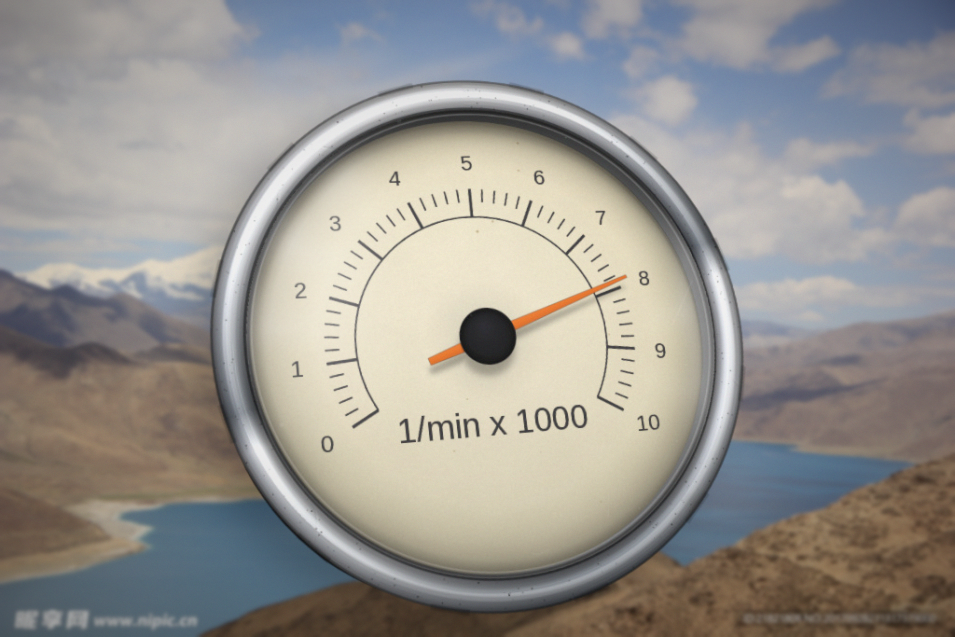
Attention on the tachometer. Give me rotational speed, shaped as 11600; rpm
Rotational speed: 7900; rpm
